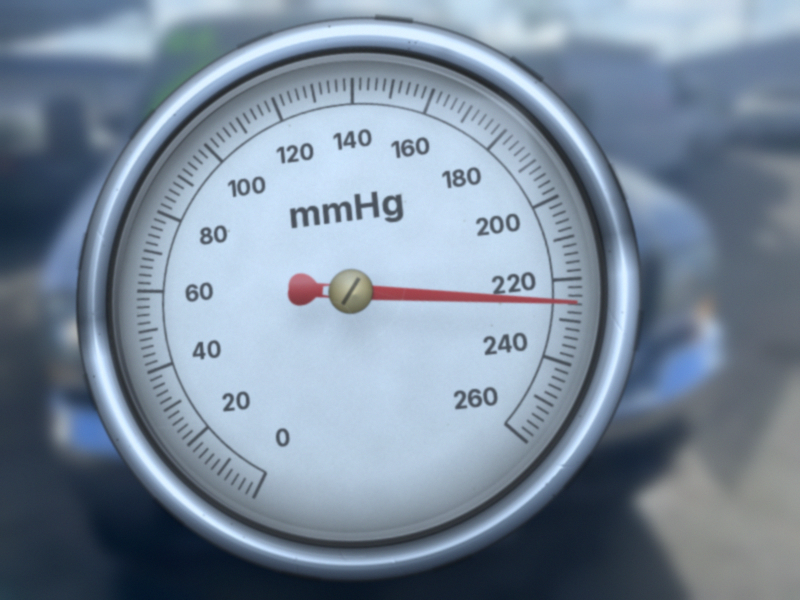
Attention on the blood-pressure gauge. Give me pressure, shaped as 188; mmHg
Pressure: 226; mmHg
